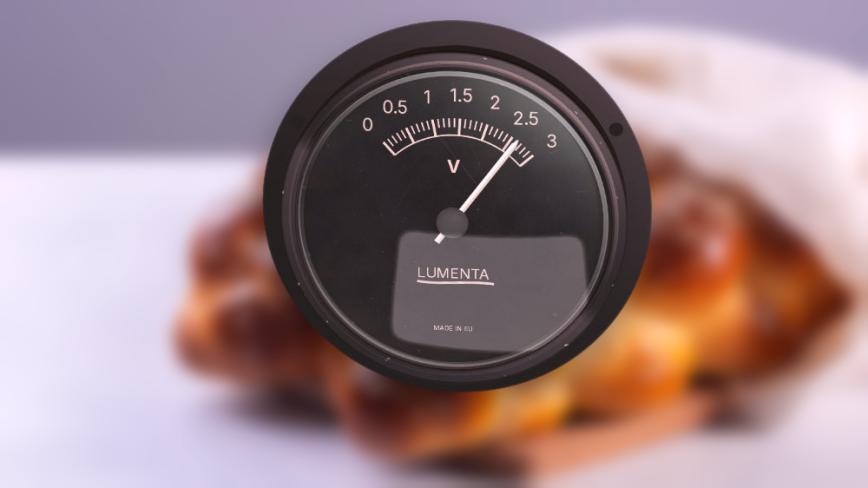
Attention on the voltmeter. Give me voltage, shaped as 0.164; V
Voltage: 2.6; V
